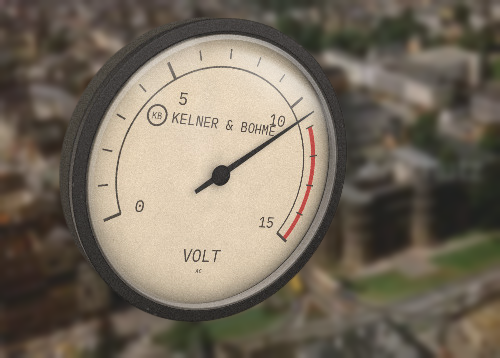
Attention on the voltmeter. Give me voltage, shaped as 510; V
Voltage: 10.5; V
